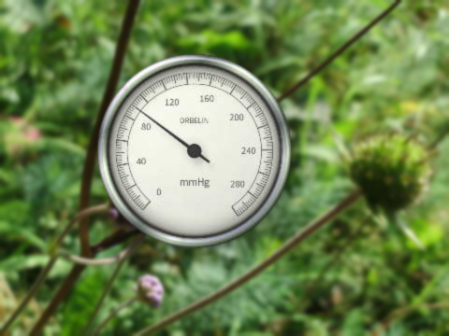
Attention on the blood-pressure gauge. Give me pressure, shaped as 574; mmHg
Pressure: 90; mmHg
